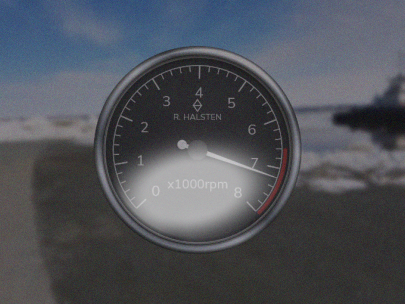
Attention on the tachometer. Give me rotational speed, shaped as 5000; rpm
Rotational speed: 7200; rpm
